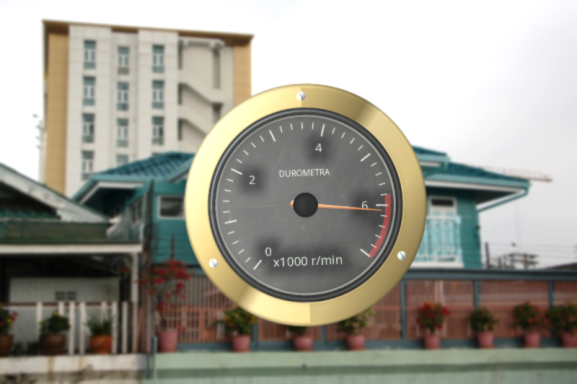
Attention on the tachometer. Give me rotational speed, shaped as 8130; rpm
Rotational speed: 6100; rpm
